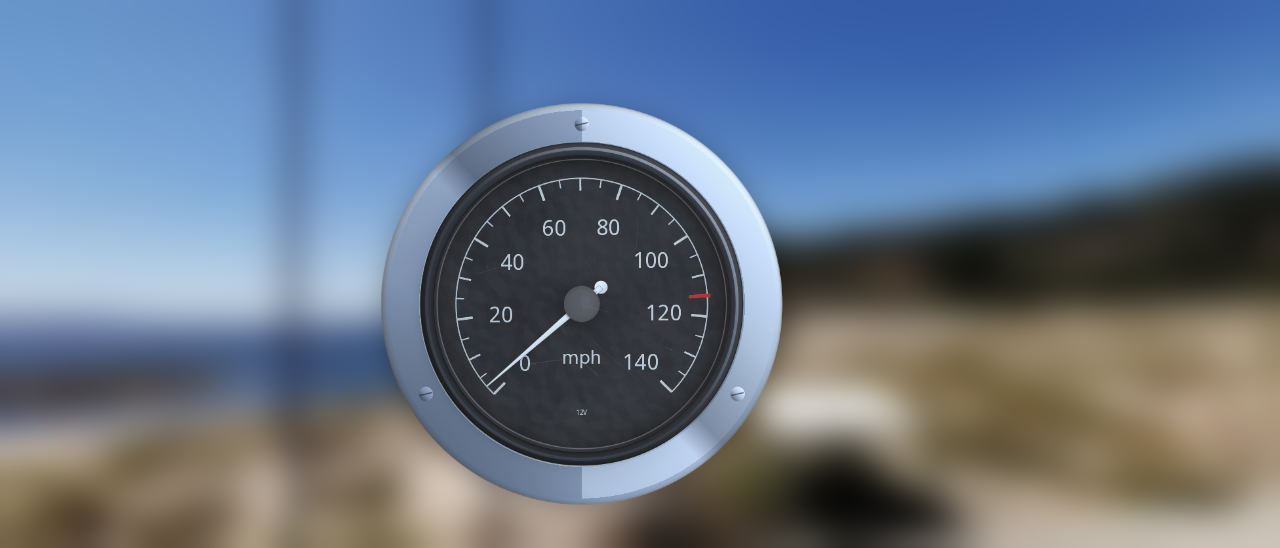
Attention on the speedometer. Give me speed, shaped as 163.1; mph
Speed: 2.5; mph
